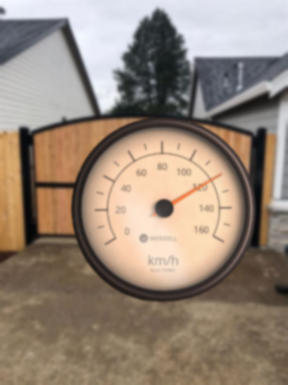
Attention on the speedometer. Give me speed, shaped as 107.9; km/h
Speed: 120; km/h
